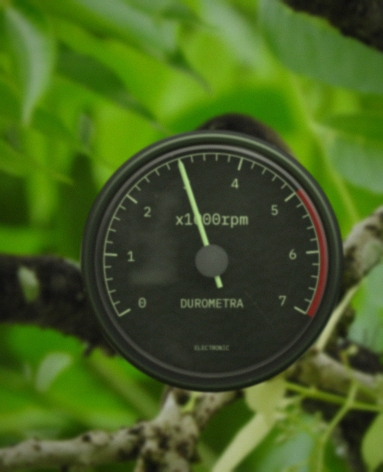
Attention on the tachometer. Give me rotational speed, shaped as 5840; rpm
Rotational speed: 3000; rpm
